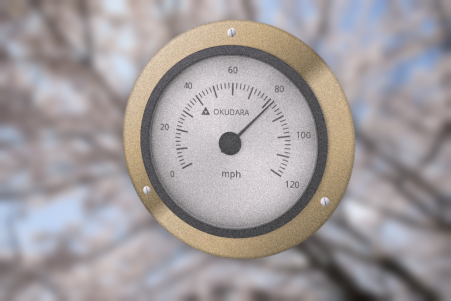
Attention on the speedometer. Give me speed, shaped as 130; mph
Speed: 82; mph
